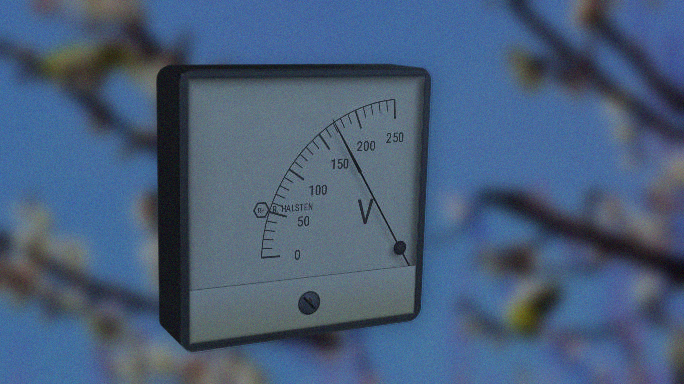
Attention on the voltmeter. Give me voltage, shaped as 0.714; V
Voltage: 170; V
